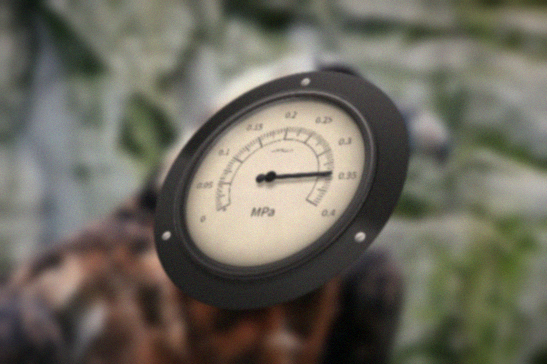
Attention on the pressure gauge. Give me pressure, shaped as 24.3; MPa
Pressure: 0.35; MPa
